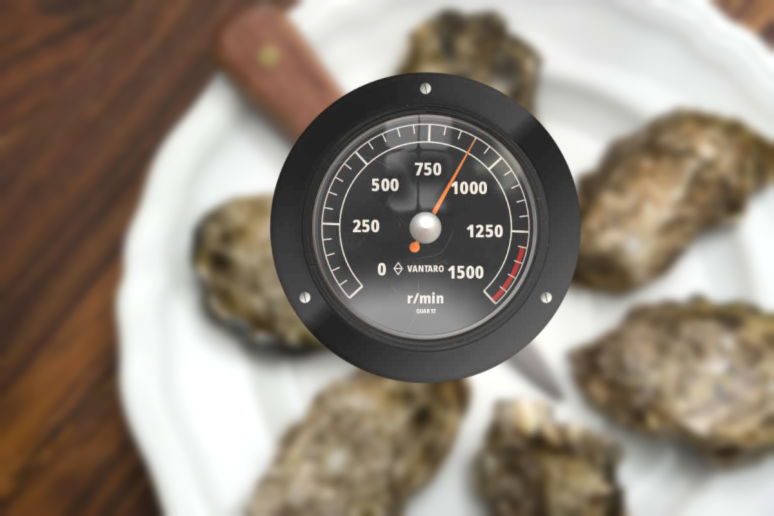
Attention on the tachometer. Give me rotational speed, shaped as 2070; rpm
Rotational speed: 900; rpm
